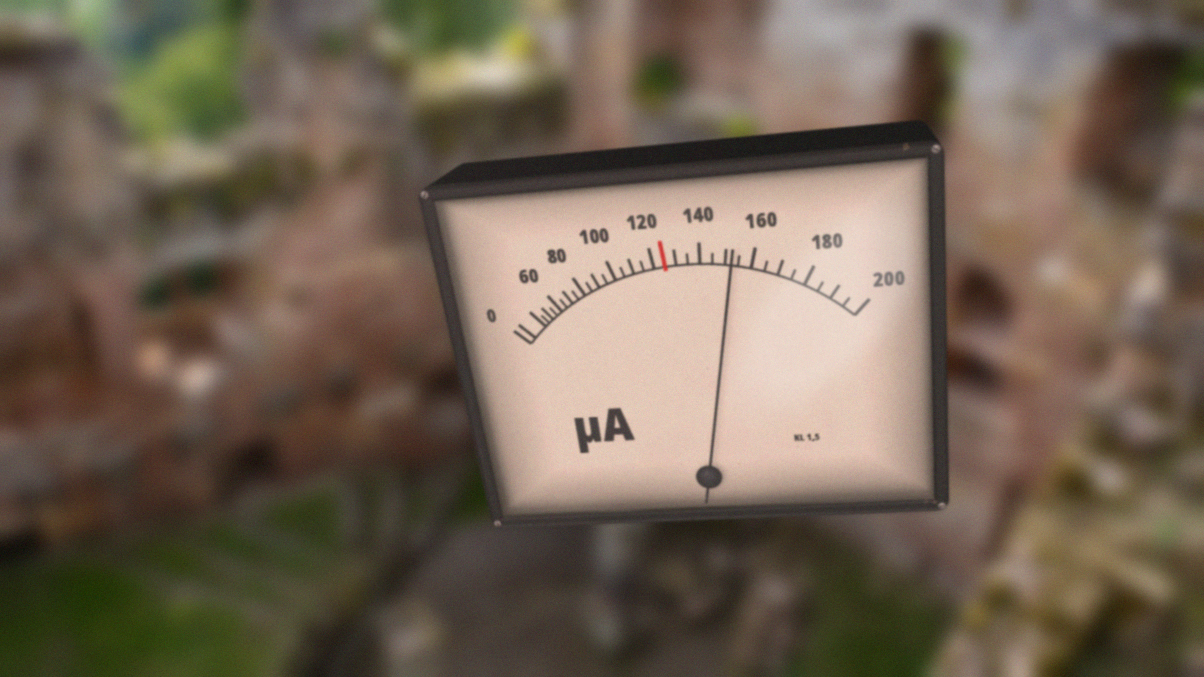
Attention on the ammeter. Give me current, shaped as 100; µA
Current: 152.5; µA
